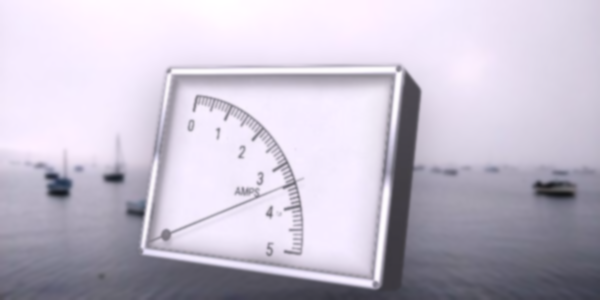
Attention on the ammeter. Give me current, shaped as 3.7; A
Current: 3.5; A
